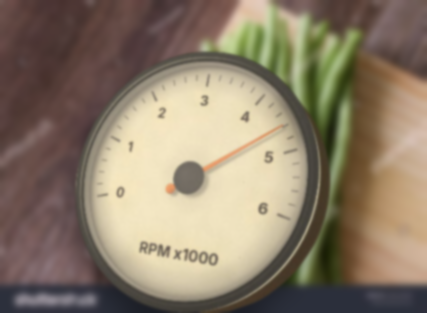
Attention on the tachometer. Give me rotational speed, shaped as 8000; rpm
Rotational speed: 4600; rpm
